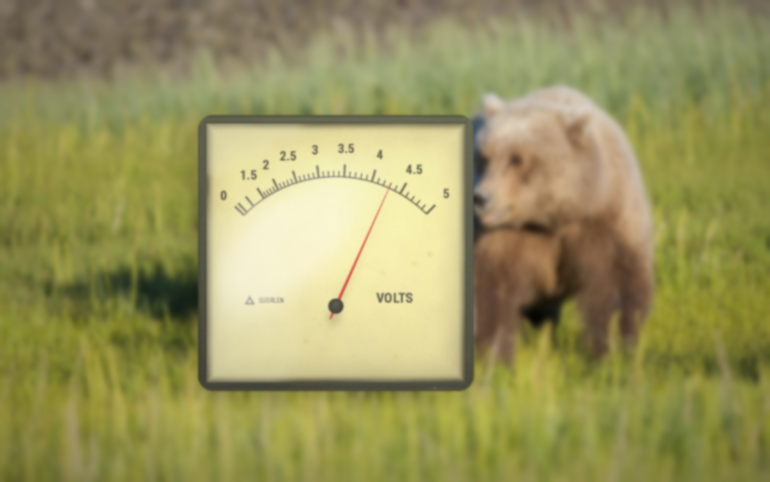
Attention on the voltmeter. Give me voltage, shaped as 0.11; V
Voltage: 4.3; V
